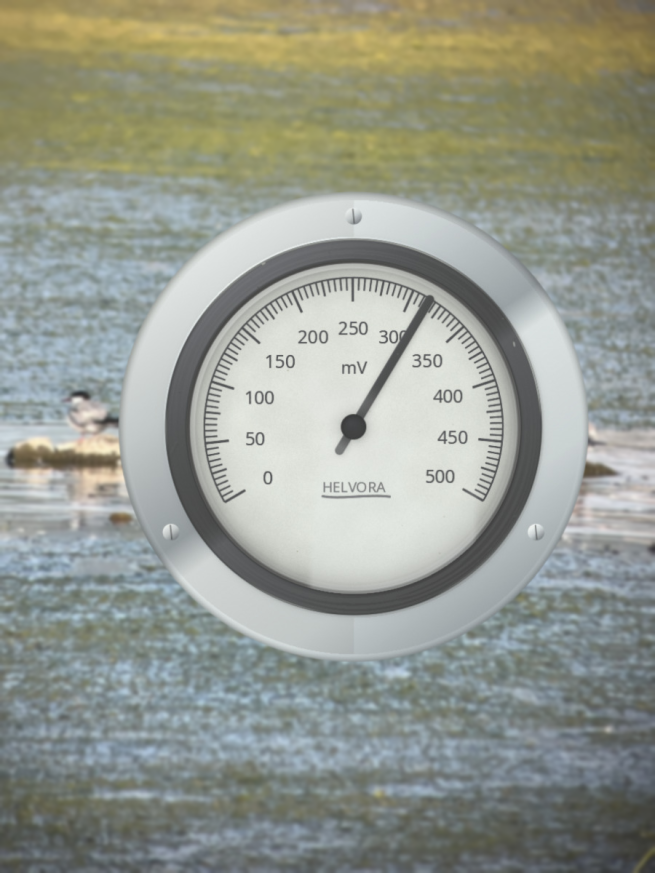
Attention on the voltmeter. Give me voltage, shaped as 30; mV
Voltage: 315; mV
